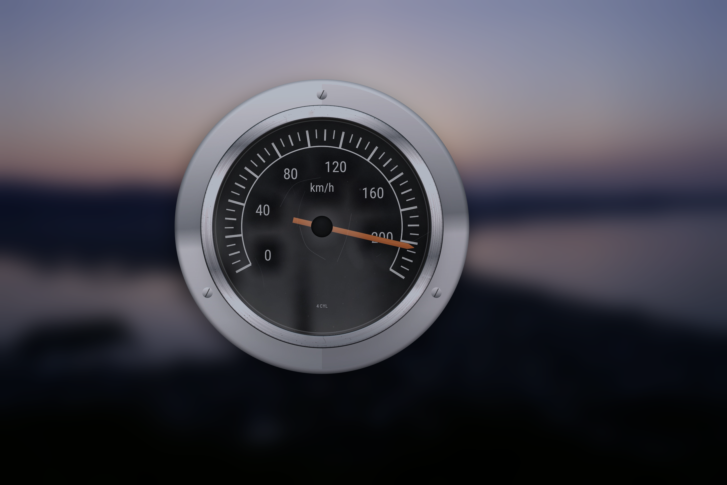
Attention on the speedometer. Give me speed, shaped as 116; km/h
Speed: 202.5; km/h
